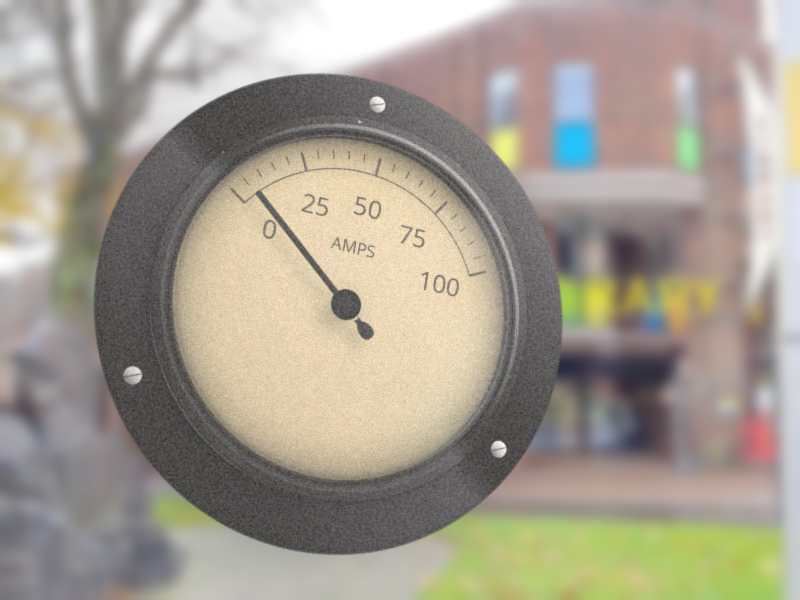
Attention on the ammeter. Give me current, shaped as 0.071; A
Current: 5; A
